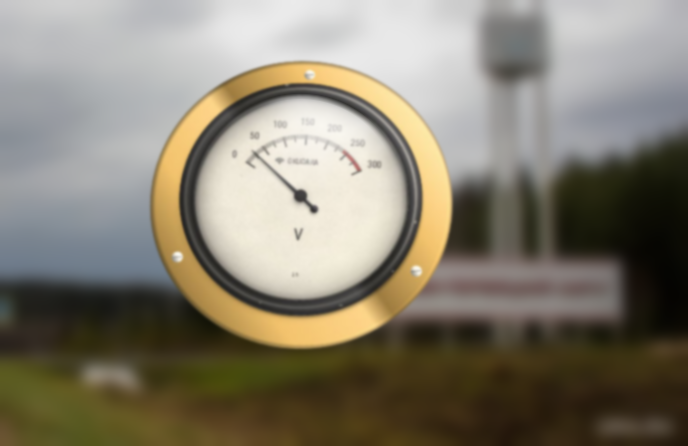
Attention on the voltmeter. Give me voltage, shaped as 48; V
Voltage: 25; V
